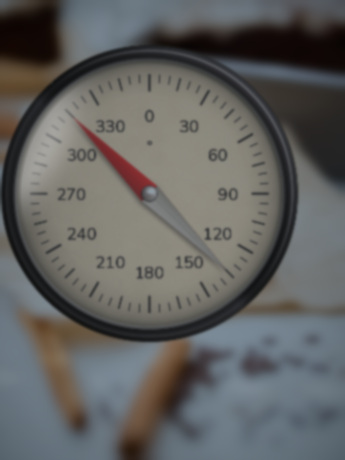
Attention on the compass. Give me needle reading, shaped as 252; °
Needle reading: 315; °
